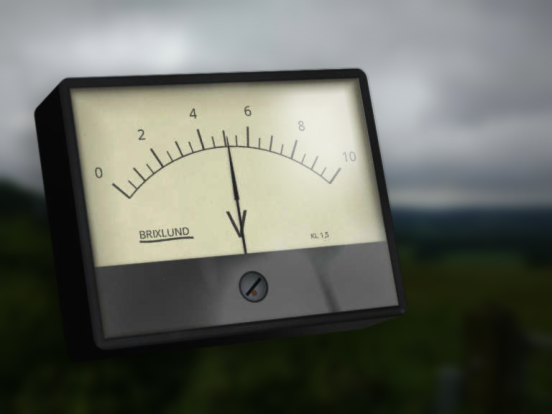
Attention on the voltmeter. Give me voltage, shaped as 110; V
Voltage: 5; V
